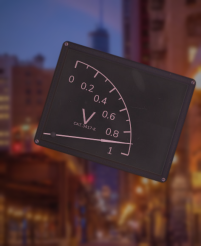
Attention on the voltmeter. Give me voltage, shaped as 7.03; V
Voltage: 0.9; V
